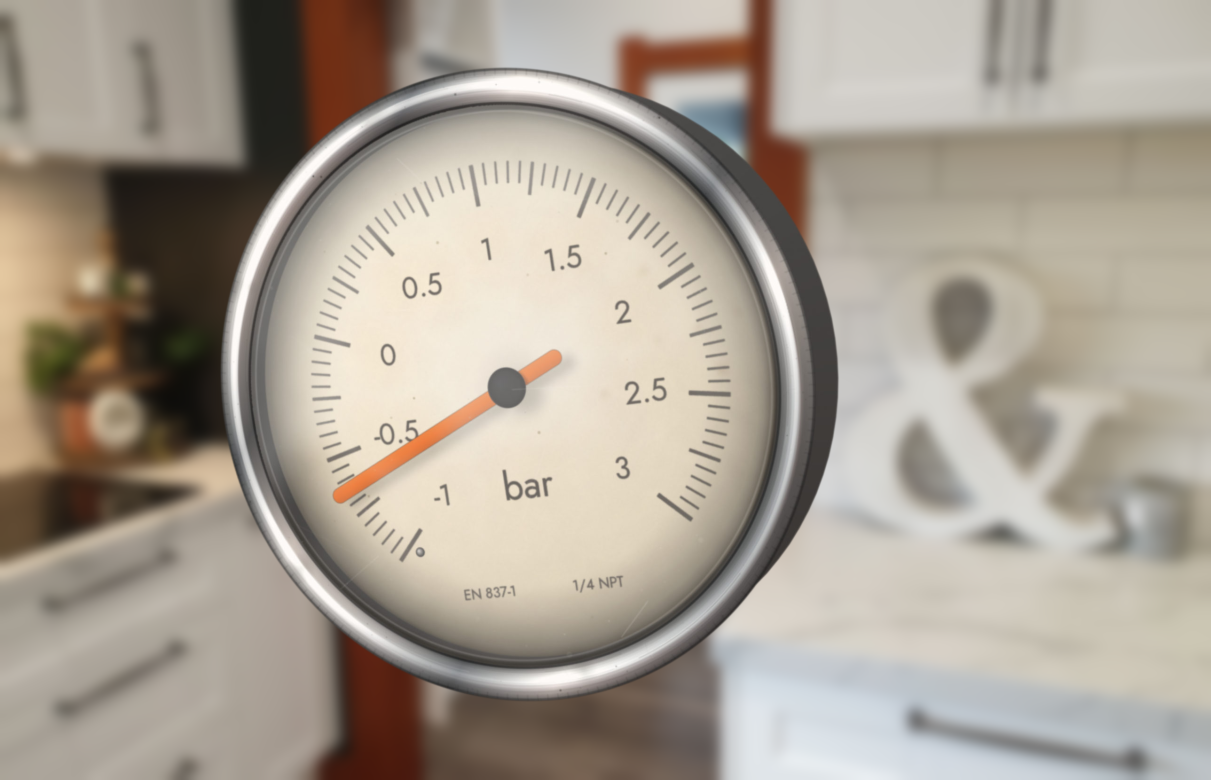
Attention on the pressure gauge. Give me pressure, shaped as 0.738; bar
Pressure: -0.65; bar
